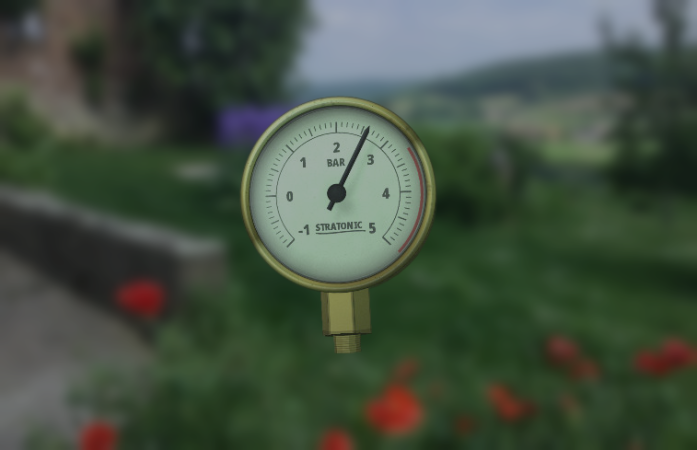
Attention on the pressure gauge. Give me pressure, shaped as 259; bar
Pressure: 2.6; bar
